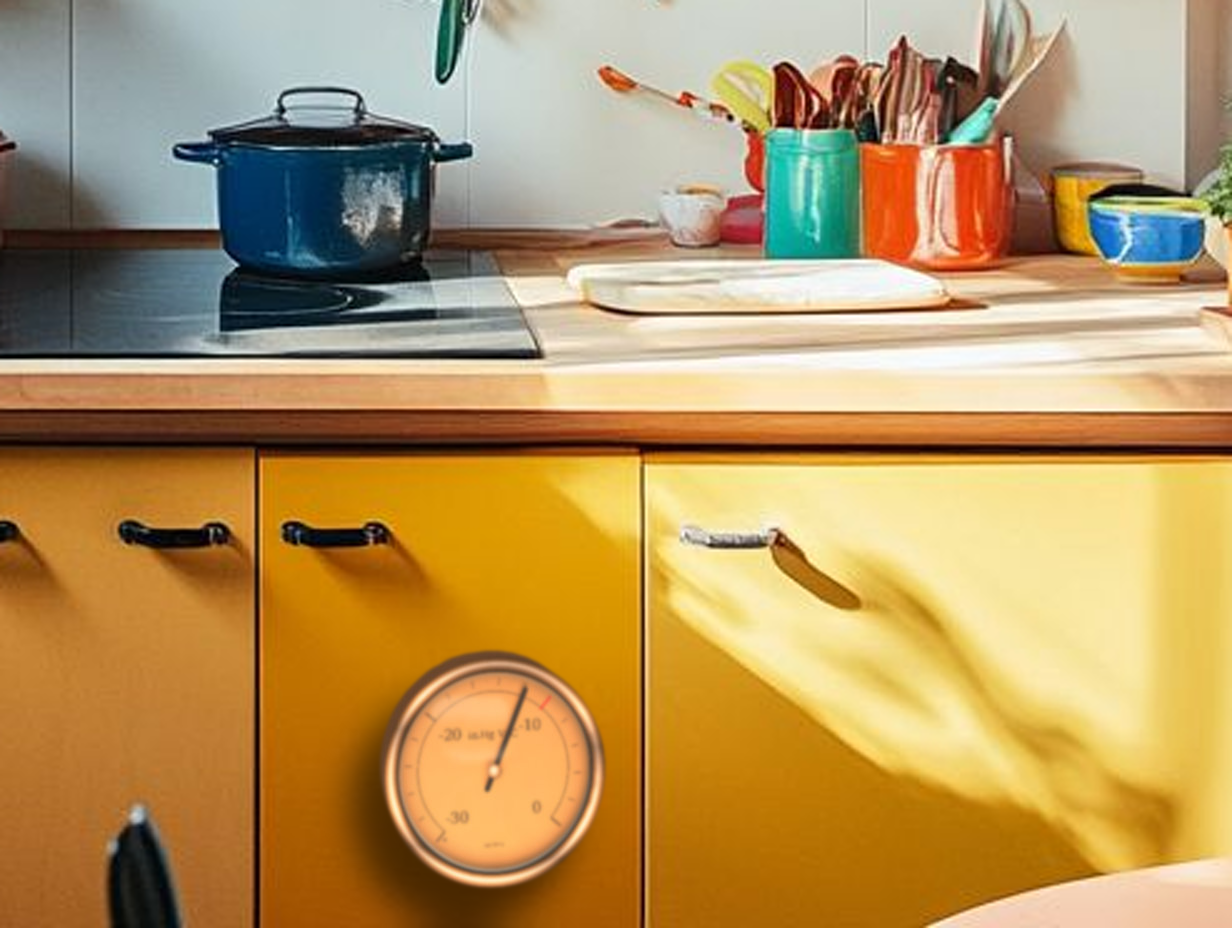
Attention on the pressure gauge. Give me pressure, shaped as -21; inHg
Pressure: -12; inHg
